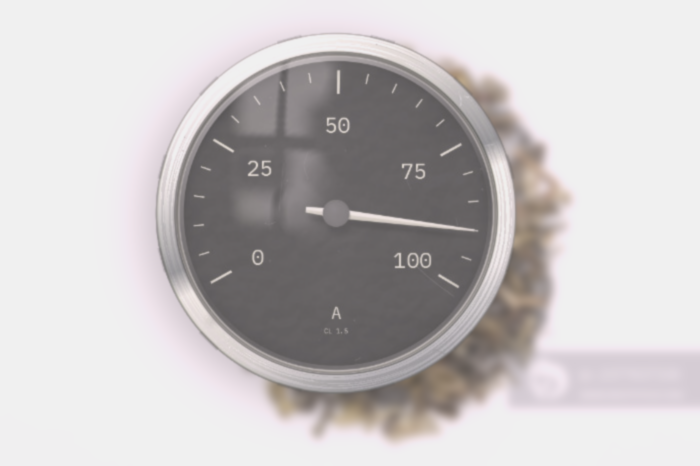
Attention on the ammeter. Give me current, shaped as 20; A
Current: 90; A
